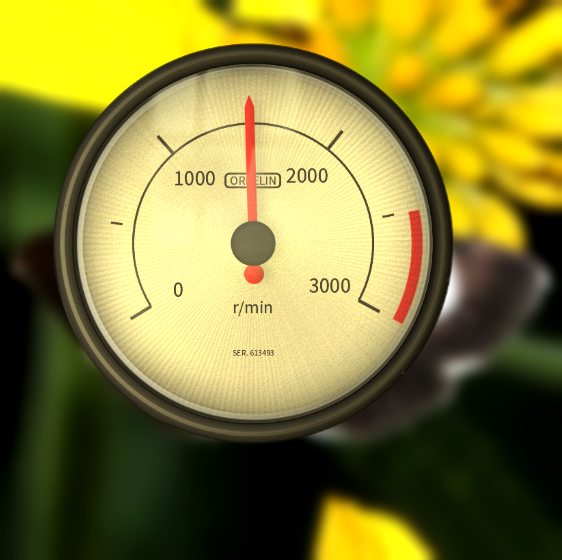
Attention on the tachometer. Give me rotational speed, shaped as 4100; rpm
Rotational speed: 1500; rpm
